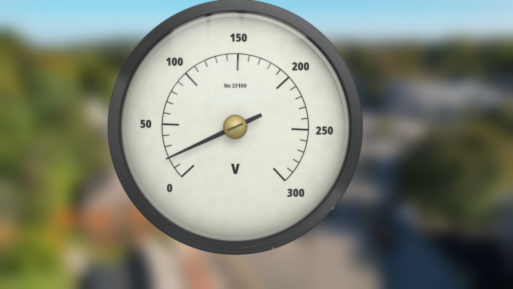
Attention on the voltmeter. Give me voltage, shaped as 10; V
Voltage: 20; V
